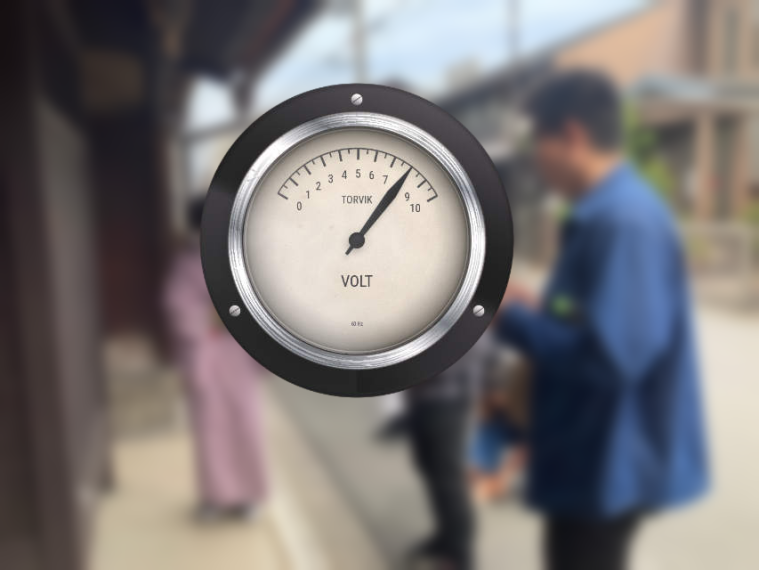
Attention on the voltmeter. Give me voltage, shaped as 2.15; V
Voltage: 8; V
